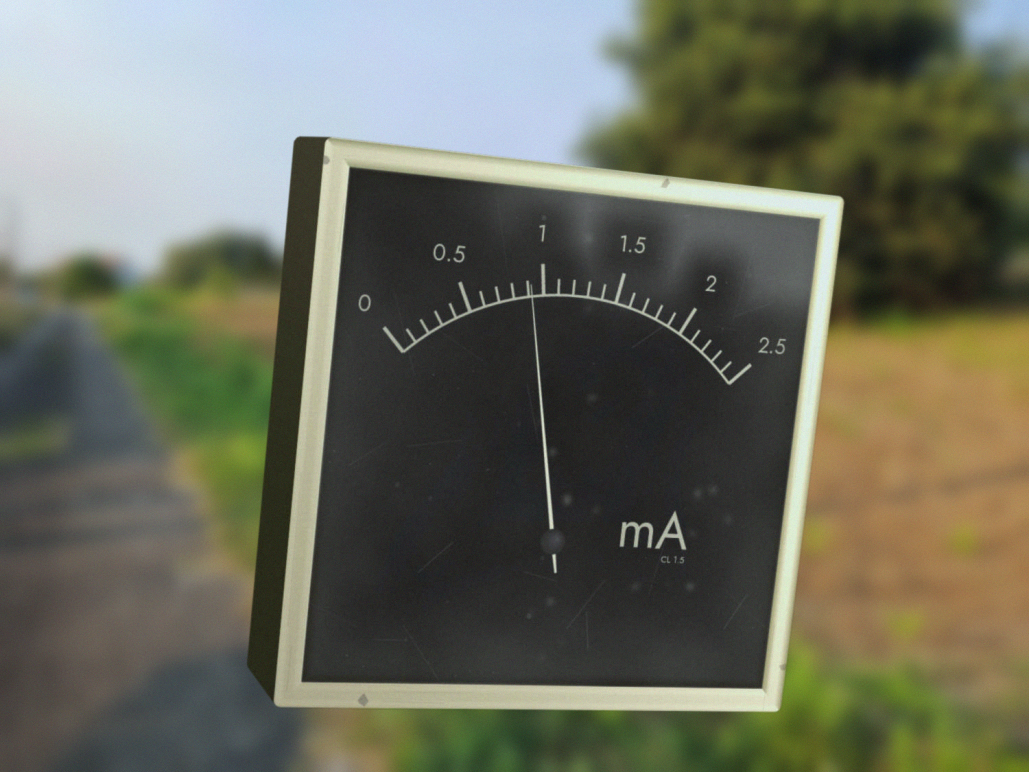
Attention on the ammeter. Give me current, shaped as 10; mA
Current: 0.9; mA
